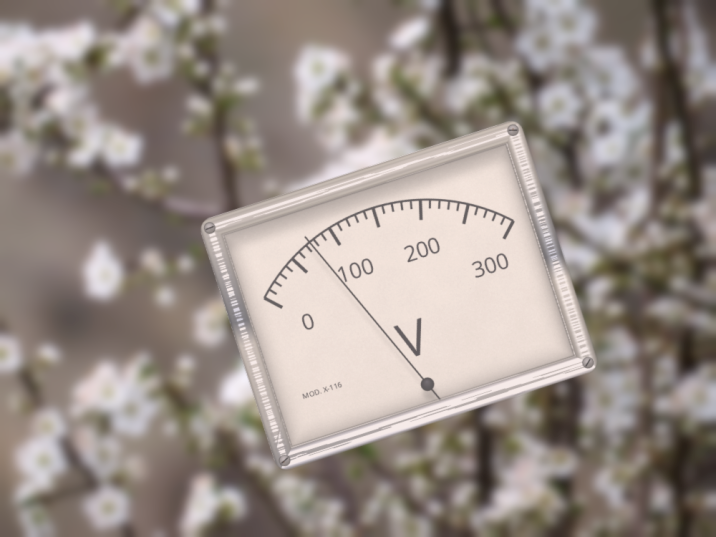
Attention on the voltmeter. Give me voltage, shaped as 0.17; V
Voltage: 75; V
